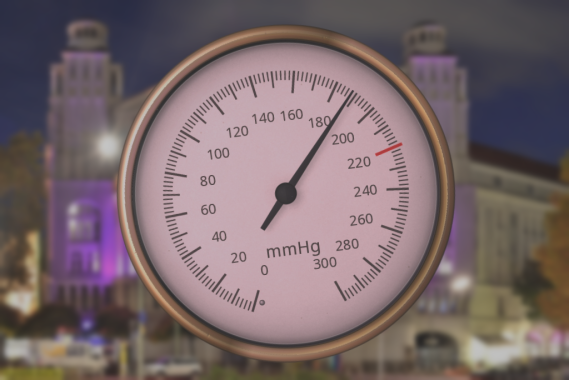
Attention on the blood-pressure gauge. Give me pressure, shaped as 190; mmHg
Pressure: 188; mmHg
